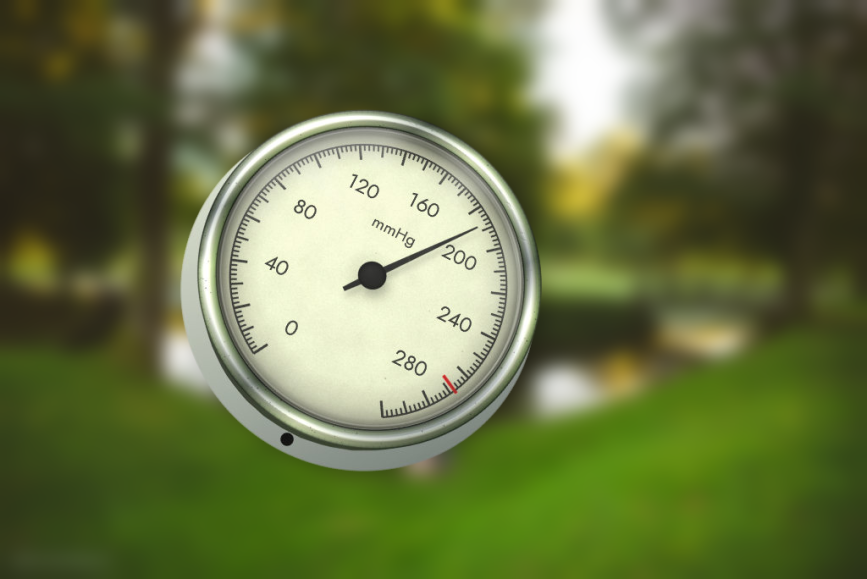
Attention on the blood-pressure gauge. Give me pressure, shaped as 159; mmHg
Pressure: 188; mmHg
